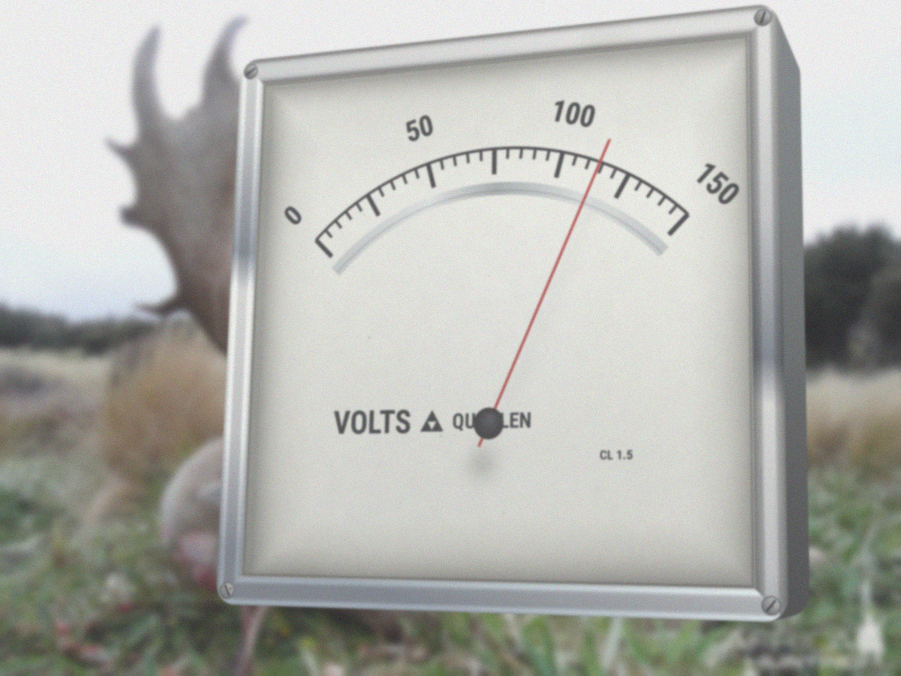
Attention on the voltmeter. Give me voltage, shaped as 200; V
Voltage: 115; V
